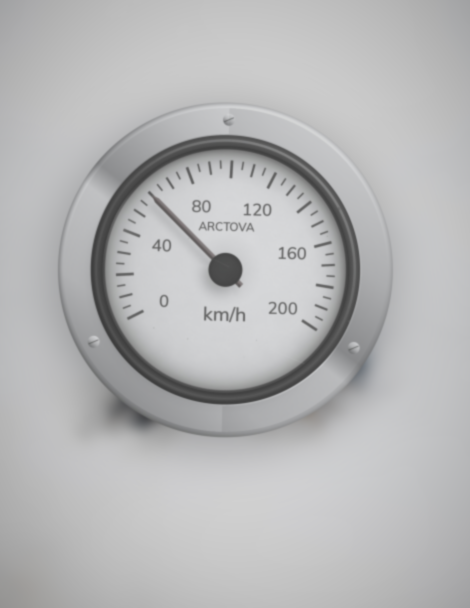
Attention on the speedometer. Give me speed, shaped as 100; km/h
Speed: 60; km/h
